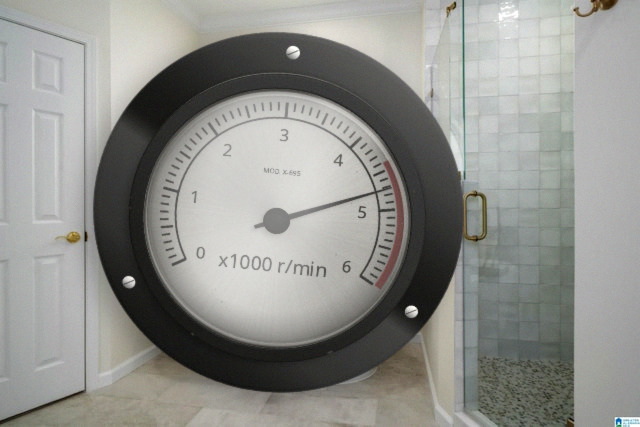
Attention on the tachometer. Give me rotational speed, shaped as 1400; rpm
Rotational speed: 4700; rpm
